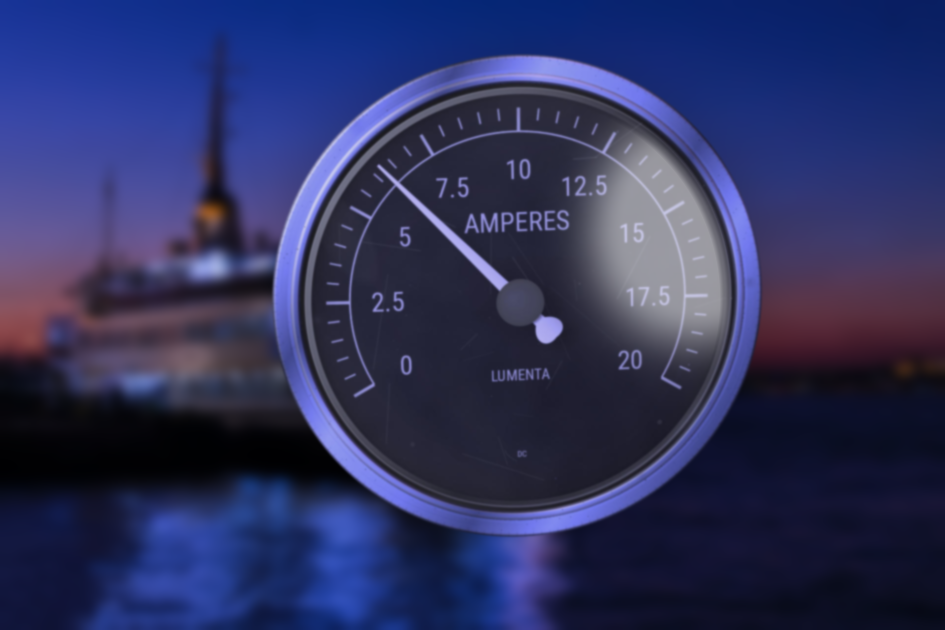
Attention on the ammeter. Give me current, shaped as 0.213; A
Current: 6.25; A
